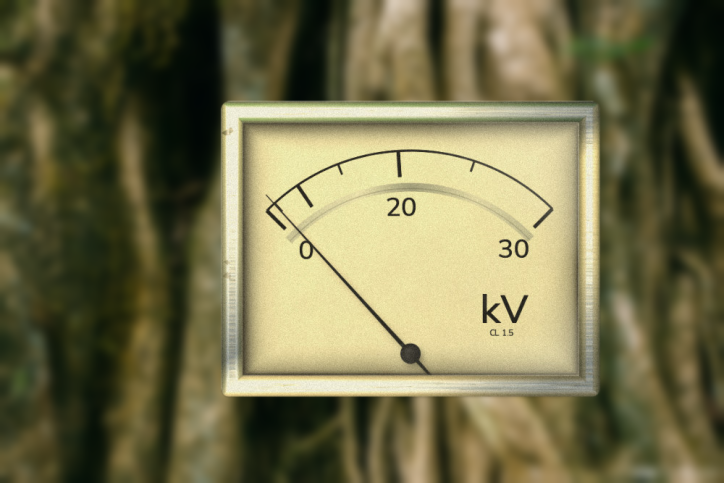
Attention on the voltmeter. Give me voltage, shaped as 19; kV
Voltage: 5; kV
